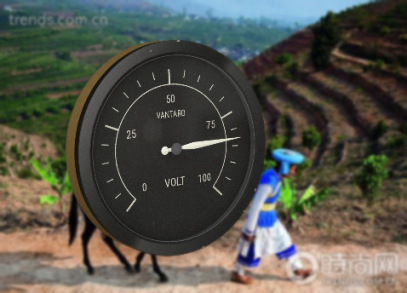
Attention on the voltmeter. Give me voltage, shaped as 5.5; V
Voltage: 82.5; V
